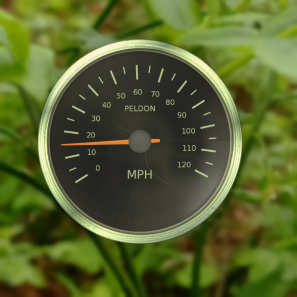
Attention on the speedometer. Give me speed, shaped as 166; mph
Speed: 15; mph
